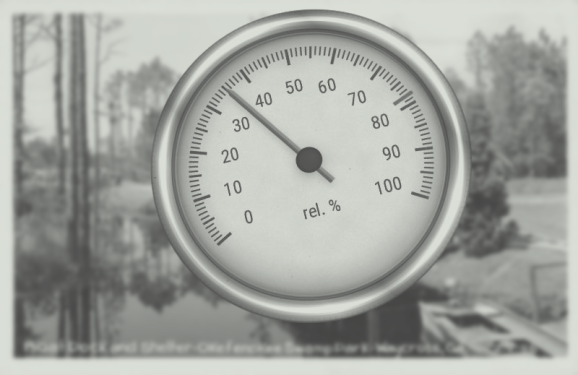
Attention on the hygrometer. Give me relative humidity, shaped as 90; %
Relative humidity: 35; %
